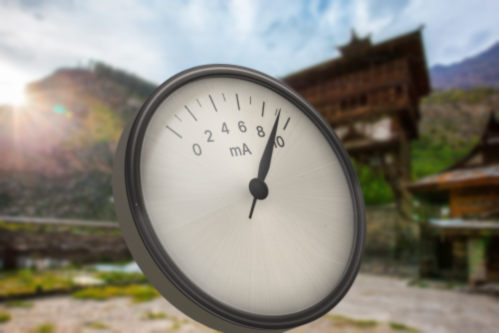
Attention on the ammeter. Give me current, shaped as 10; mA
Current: 9; mA
